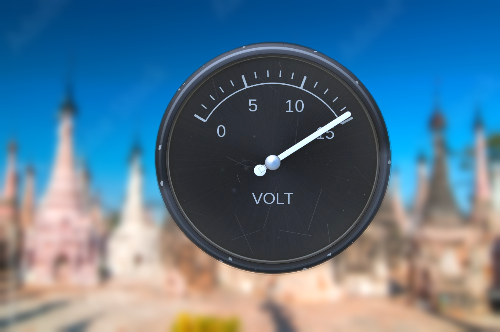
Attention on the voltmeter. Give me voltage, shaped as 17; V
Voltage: 14.5; V
